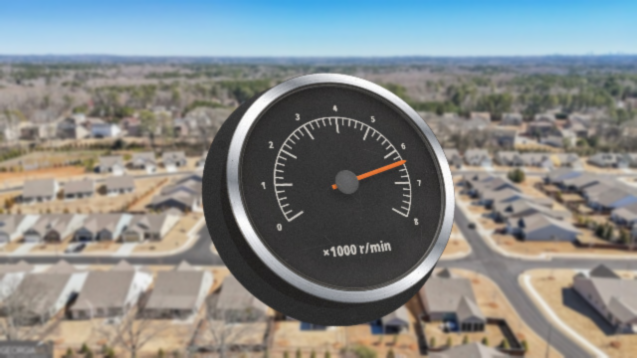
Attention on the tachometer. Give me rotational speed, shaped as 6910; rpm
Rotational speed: 6400; rpm
